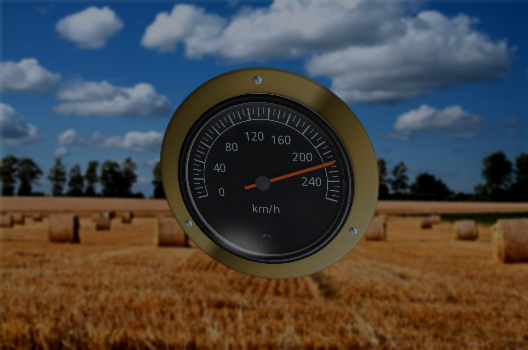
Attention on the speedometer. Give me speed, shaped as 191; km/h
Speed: 220; km/h
